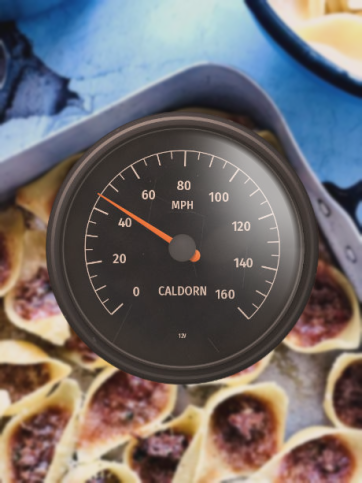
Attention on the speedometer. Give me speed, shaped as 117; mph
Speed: 45; mph
